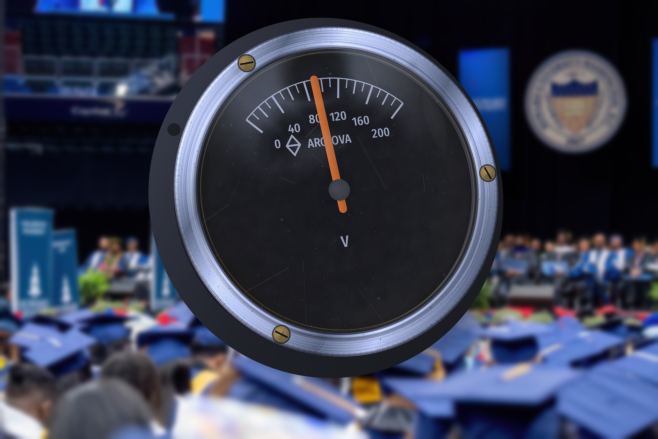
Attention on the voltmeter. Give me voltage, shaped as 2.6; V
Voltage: 90; V
